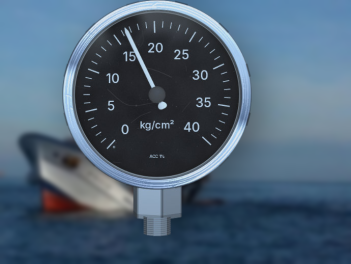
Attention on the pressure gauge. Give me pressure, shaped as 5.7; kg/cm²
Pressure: 16.5; kg/cm²
